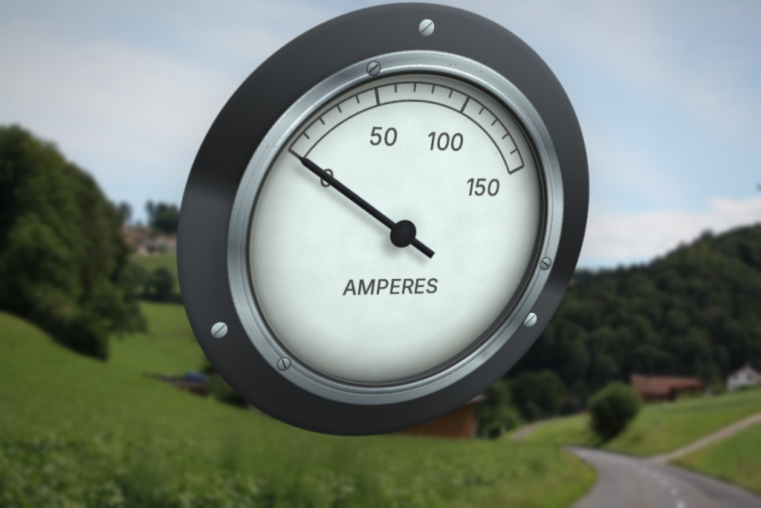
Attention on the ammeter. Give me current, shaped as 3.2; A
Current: 0; A
